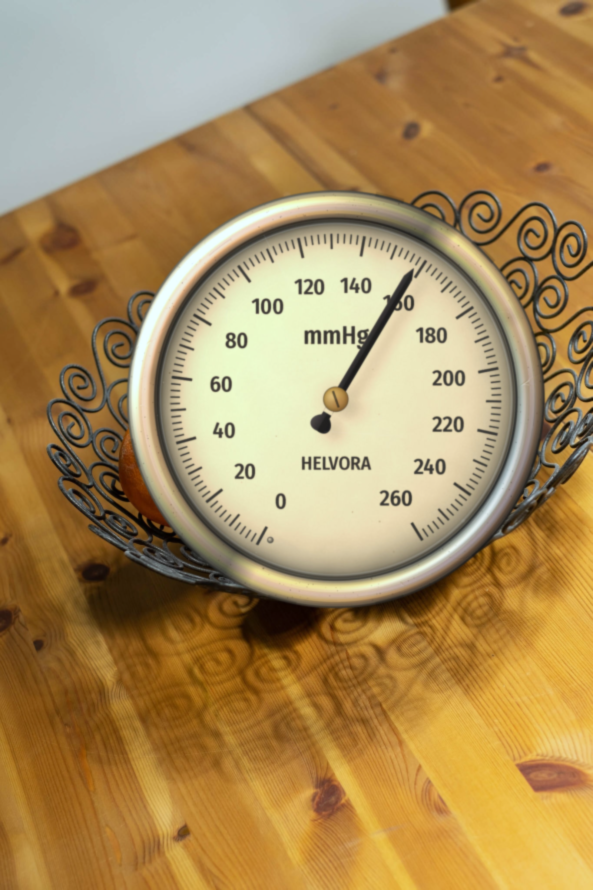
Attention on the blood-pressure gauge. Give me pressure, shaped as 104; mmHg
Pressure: 158; mmHg
